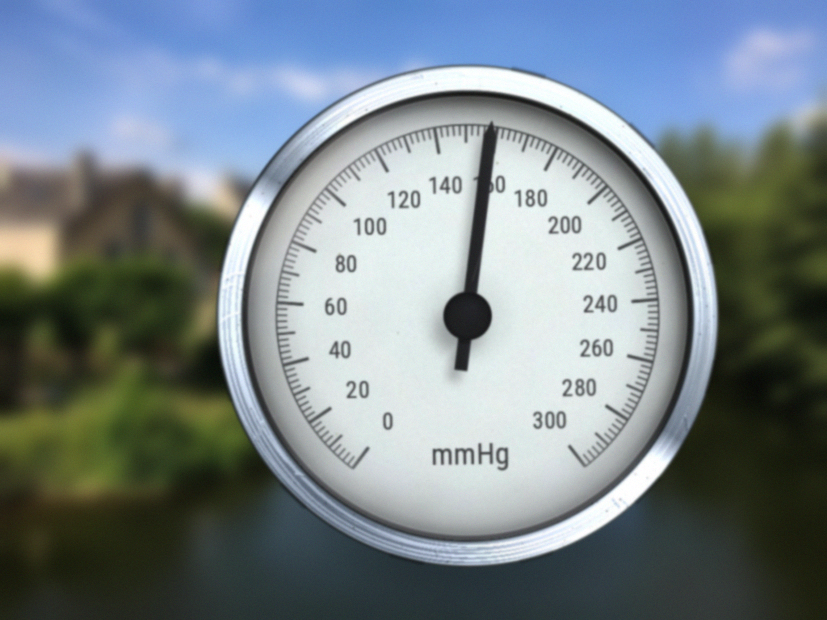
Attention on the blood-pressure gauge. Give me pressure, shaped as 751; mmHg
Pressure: 158; mmHg
